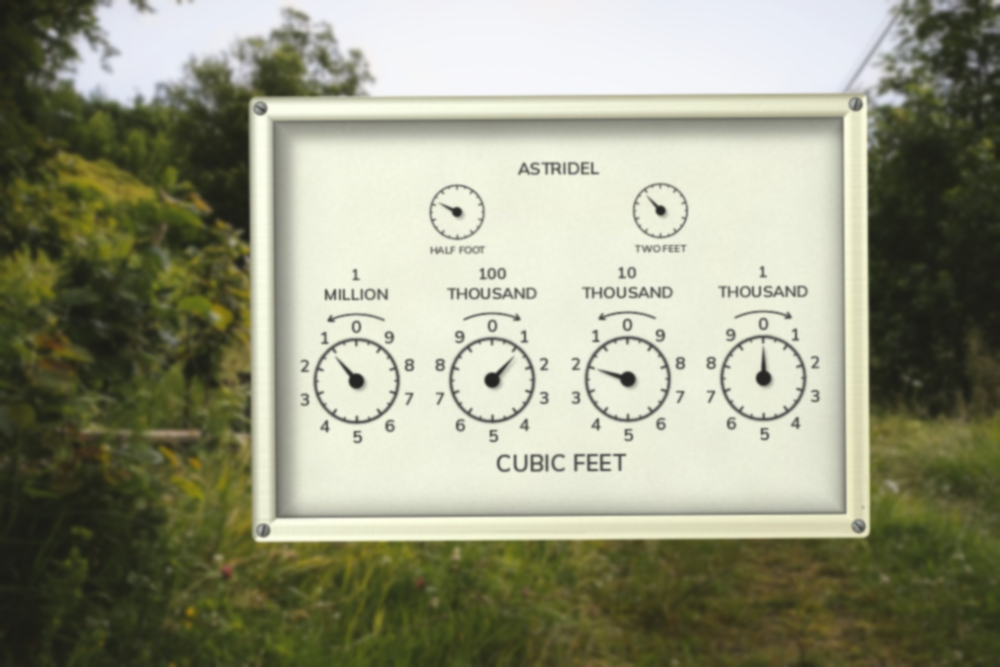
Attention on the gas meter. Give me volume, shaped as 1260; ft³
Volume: 112000; ft³
